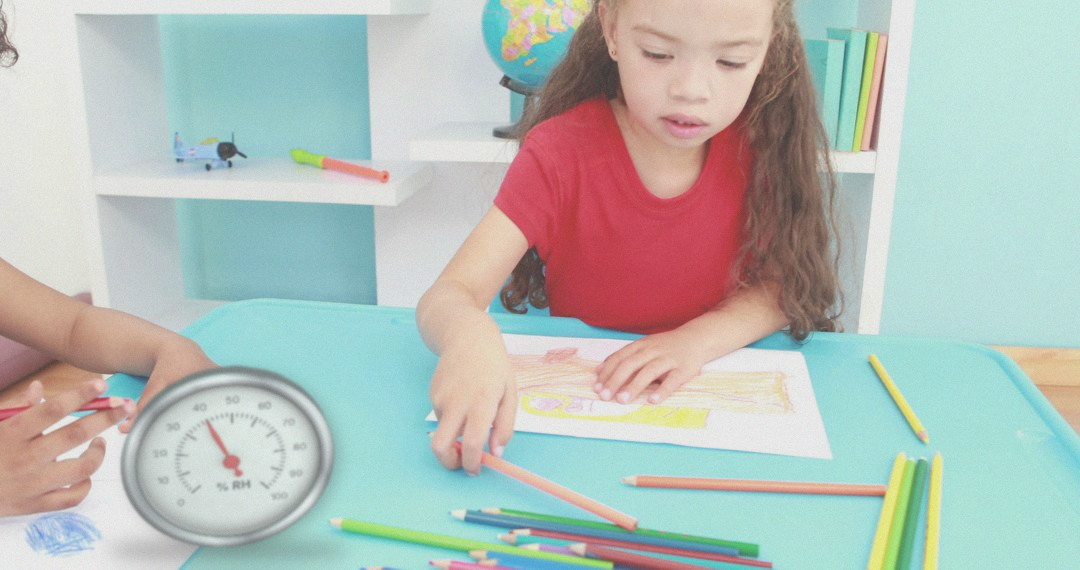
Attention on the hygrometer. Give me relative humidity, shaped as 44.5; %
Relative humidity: 40; %
